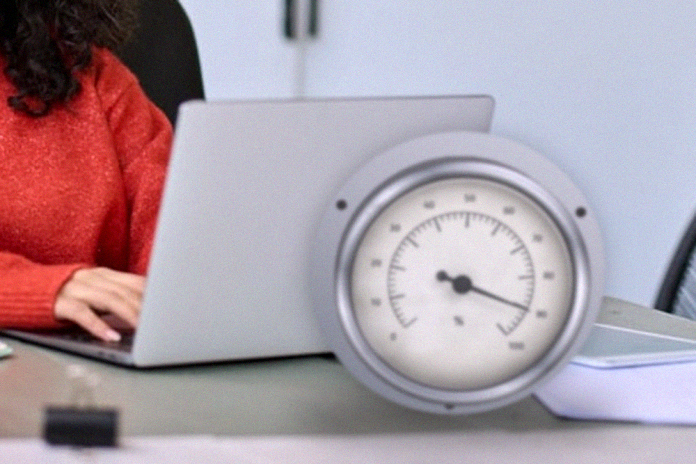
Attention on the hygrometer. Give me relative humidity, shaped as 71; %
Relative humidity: 90; %
